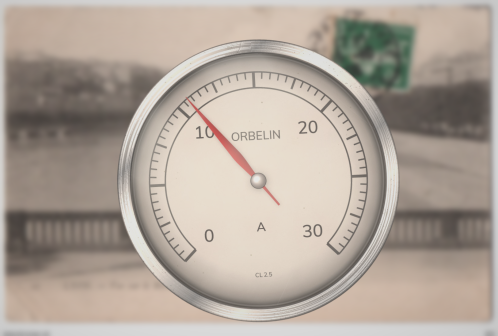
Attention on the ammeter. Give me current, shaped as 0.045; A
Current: 10.75; A
